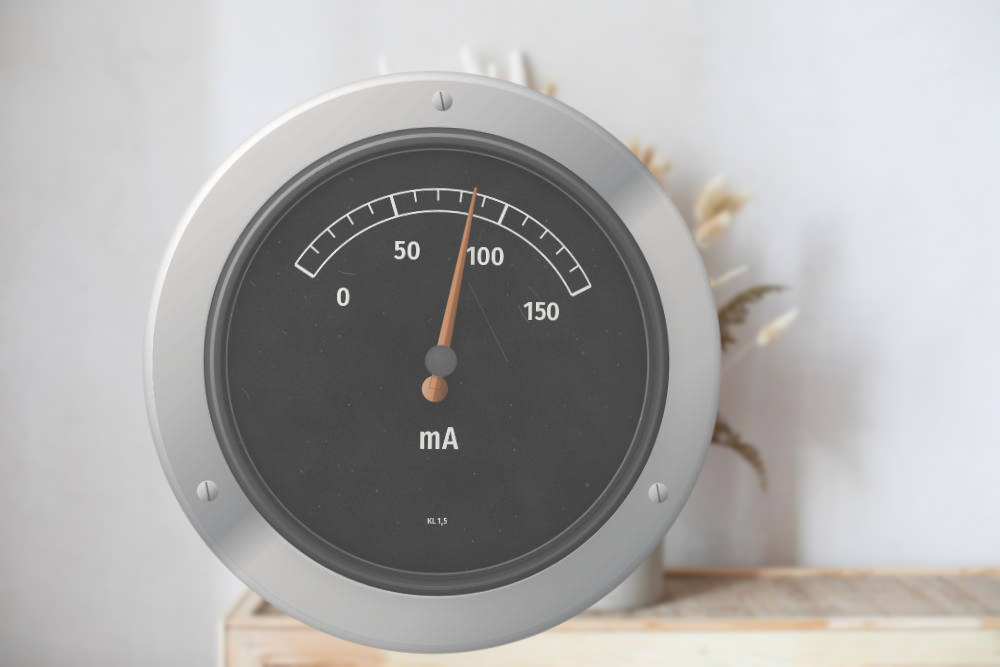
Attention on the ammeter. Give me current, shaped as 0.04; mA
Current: 85; mA
